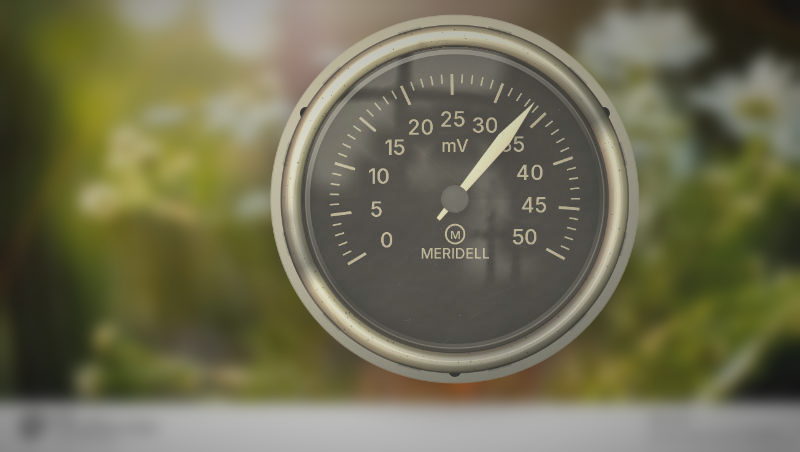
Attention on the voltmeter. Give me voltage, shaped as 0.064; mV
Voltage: 33.5; mV
